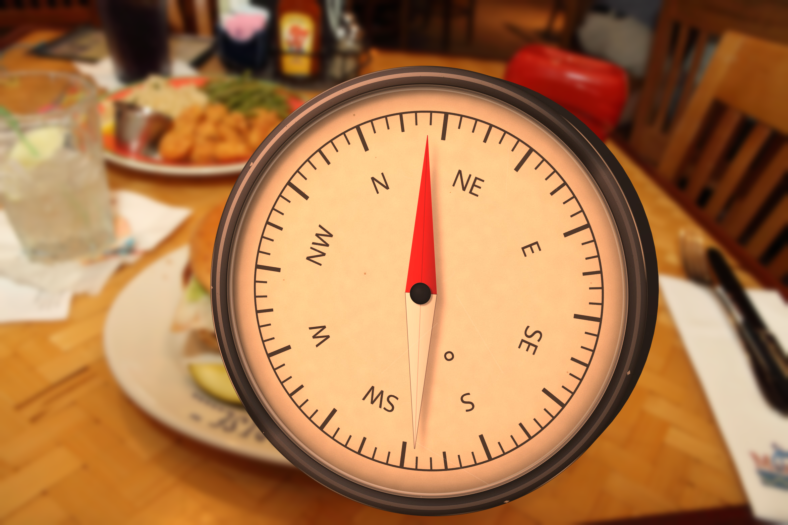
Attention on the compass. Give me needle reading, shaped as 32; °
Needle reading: 25; °
